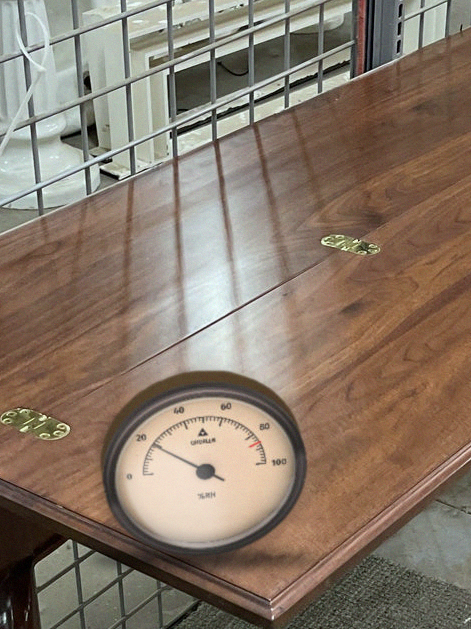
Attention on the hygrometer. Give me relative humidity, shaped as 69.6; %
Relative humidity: 20; %
